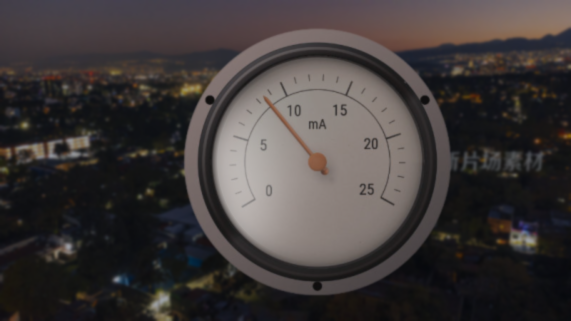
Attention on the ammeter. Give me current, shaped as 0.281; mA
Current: 8.5; mA
